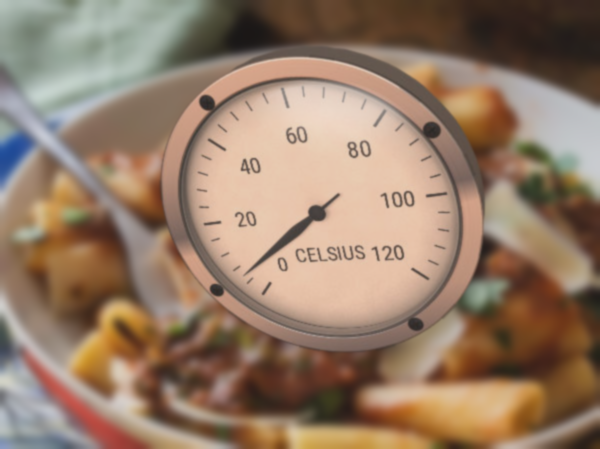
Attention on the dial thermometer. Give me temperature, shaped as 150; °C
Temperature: 6; °C
